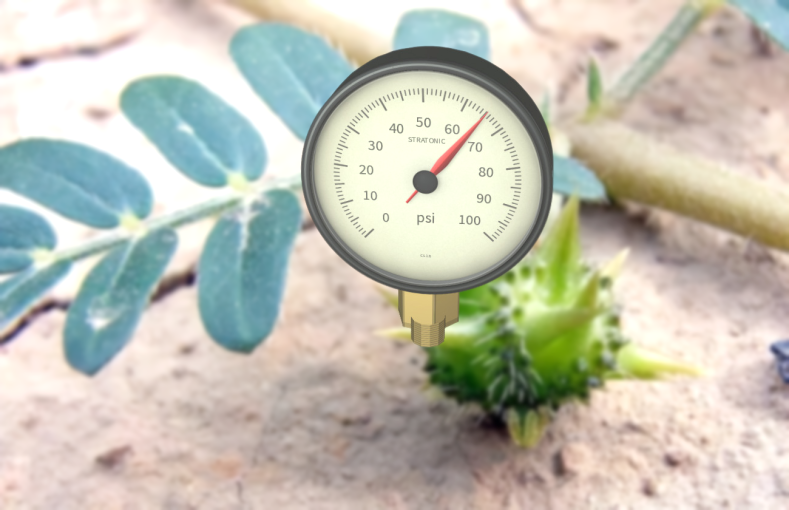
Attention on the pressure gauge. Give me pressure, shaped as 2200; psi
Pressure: 65; psi
